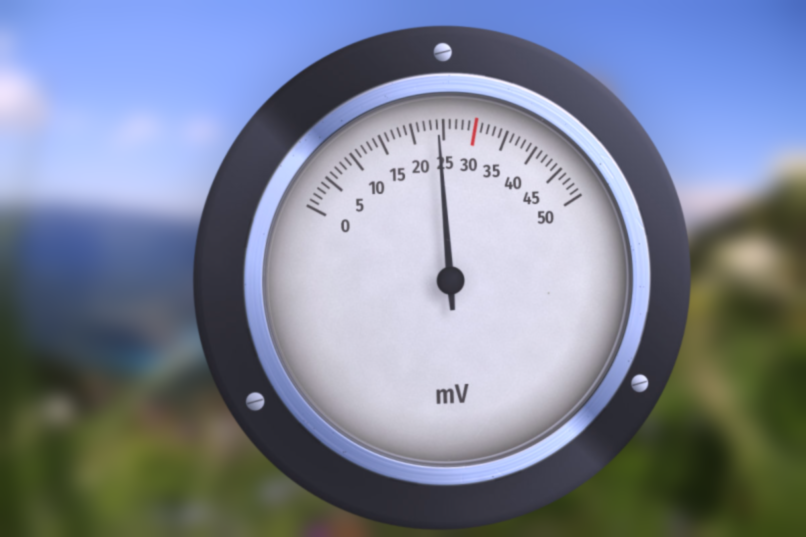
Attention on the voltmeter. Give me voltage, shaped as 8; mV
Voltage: 24; mV
